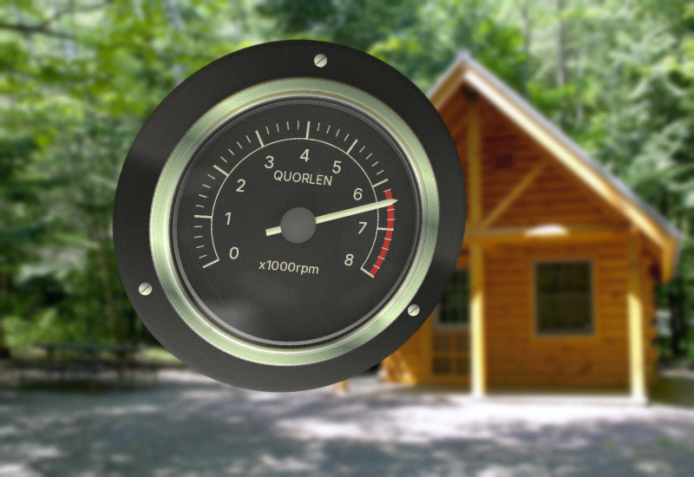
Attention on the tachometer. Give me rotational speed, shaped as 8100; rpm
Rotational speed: 6400; rpm
